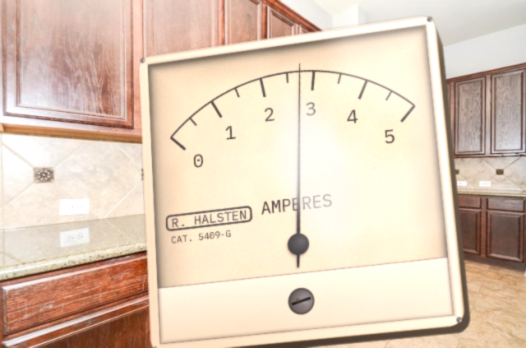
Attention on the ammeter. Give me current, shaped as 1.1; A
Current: 2.75; A
